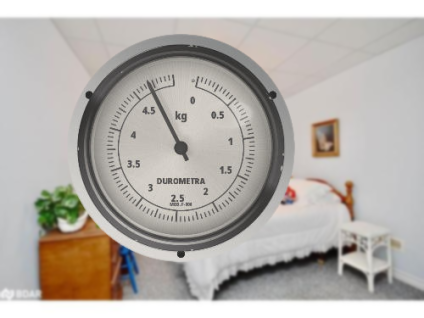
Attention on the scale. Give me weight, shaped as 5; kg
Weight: 4.7; kg
